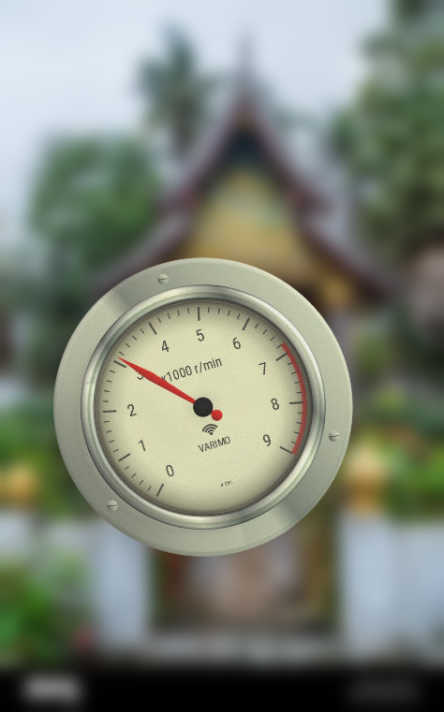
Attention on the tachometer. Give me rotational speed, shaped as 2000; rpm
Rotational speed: 3100; rpm
